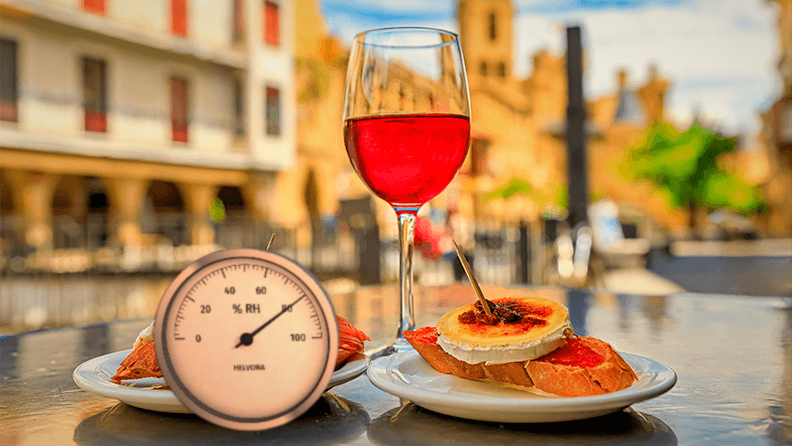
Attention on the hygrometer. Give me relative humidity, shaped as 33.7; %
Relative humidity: 80; %
